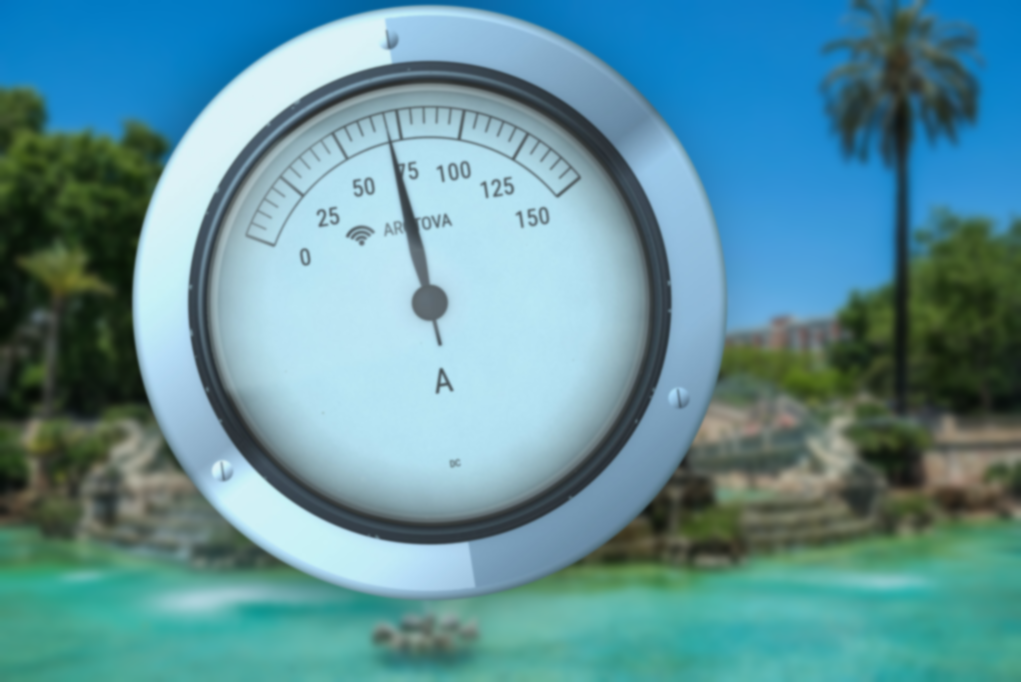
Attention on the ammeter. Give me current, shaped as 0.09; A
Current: 70; A
